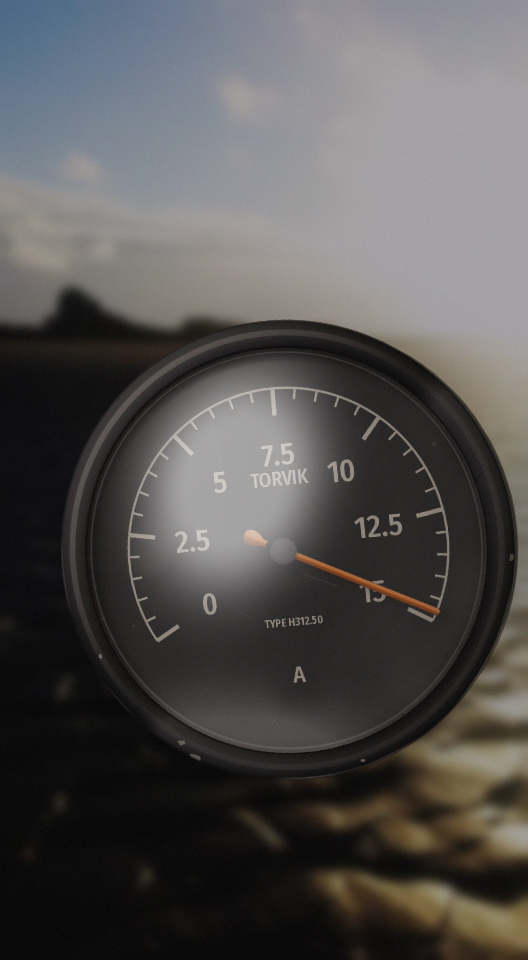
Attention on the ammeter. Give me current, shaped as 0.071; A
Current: 14.75; A
